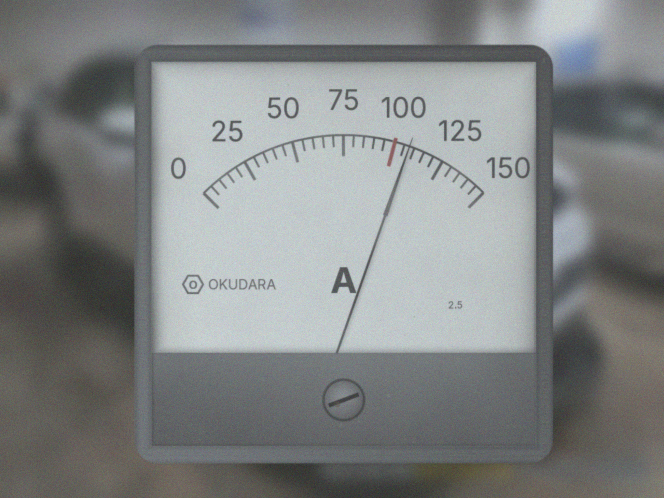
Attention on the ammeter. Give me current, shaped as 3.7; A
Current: 107.5; A
